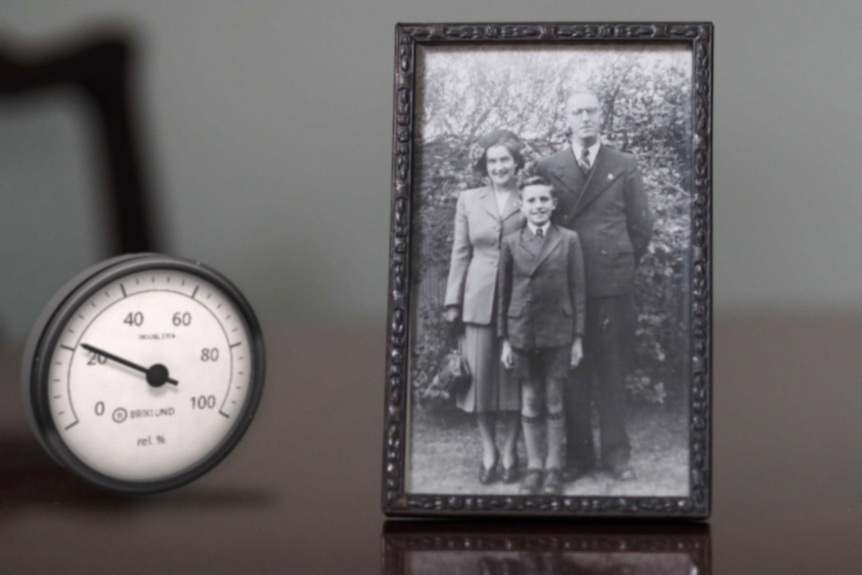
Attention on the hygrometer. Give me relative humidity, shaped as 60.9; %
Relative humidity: 22; %
